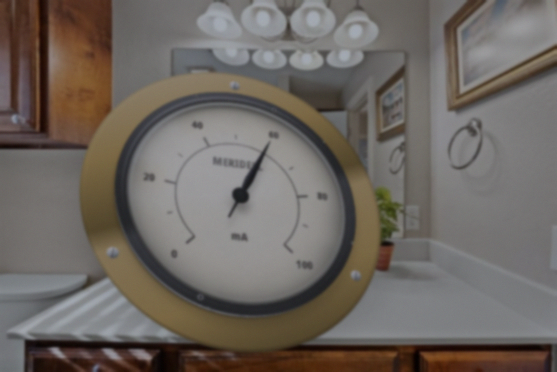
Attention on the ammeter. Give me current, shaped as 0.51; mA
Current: 60; mA
